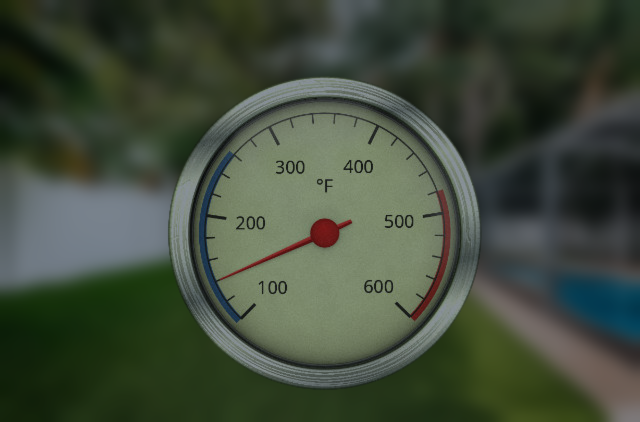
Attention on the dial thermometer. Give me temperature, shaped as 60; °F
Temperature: 140; °F
